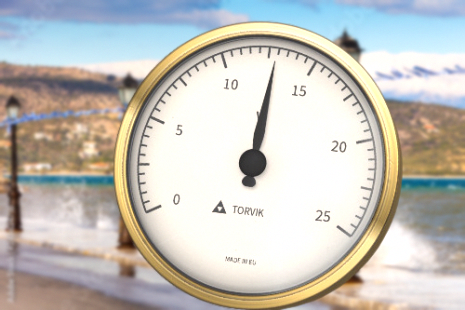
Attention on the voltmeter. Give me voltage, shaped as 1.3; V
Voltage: 13; V
